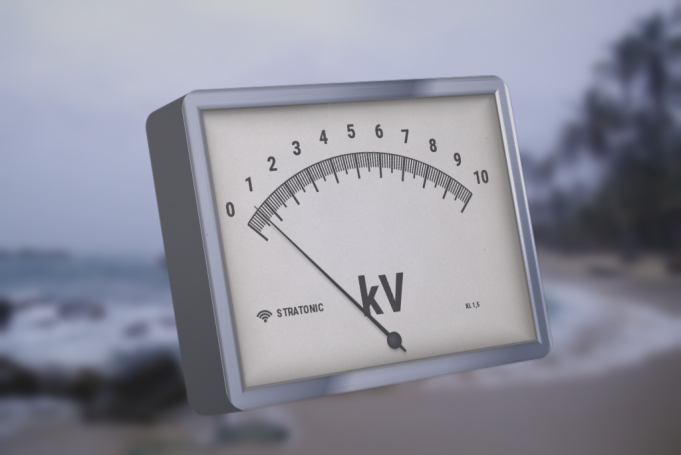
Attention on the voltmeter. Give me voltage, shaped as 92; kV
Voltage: 0.5; kV
